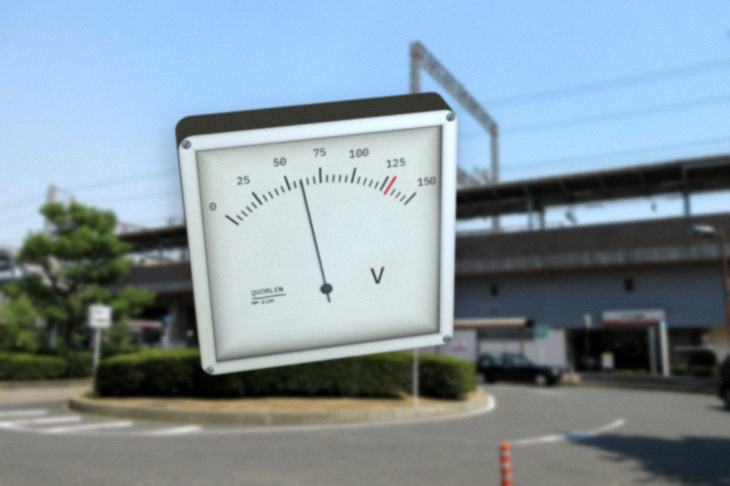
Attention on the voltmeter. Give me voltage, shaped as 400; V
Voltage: 60; V
